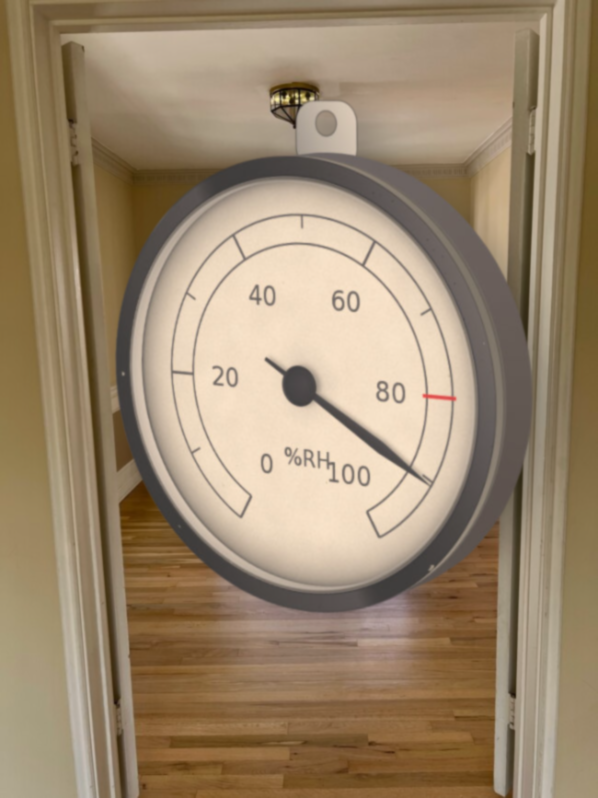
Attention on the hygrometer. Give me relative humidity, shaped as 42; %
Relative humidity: 90; %
